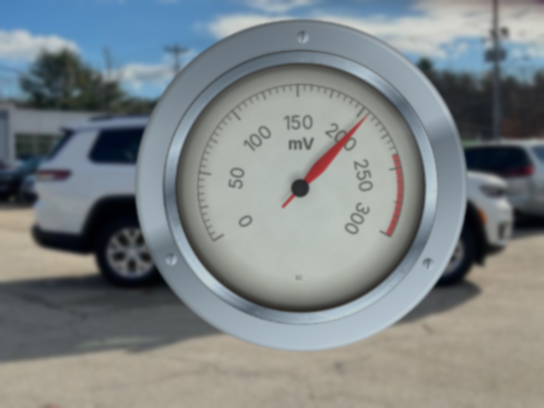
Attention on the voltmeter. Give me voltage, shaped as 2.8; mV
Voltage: 205; mV
